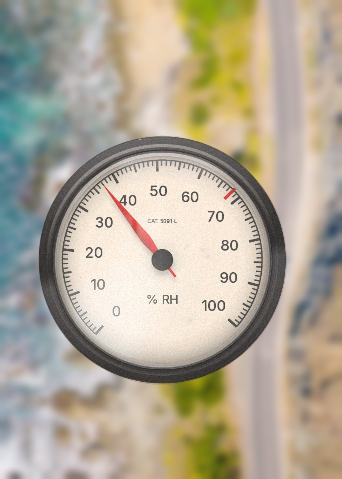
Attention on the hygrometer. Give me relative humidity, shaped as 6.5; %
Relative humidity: 37; %
